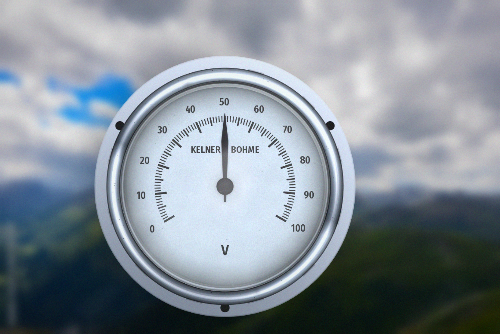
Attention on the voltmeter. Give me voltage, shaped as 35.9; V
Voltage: 50; V
